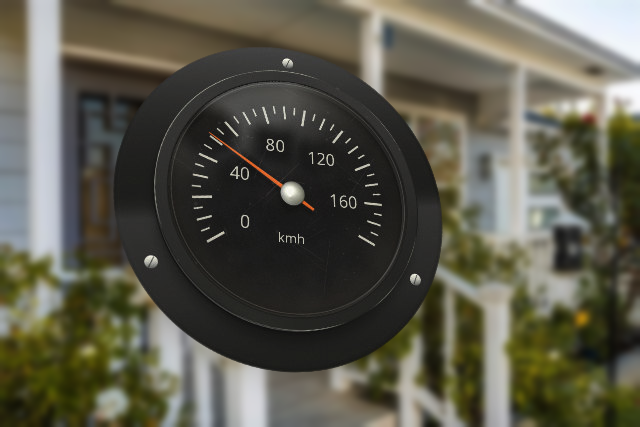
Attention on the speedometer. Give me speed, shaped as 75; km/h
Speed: 50; km/h
